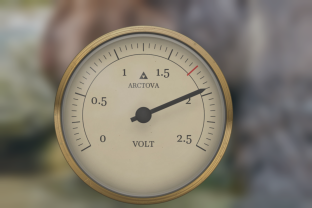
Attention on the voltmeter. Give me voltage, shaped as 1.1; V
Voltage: 1.95; V
